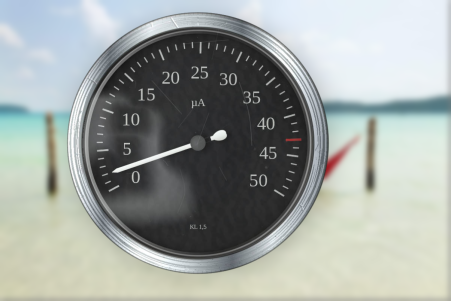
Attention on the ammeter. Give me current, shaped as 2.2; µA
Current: 2; µA
